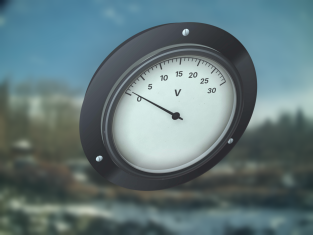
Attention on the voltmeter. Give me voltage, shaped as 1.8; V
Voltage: 1; V
